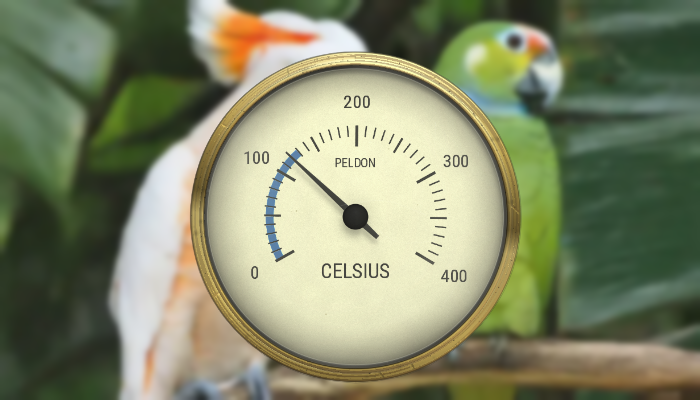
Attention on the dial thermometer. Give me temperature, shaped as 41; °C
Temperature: 120; °C
